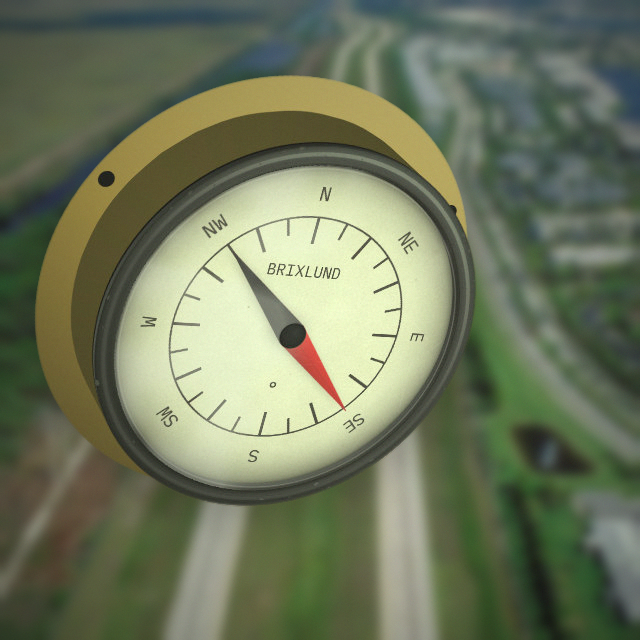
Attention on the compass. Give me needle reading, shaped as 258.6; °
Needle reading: 135; °
